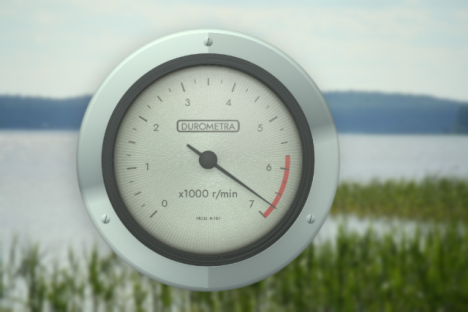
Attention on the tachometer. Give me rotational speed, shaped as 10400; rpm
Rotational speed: 6750; rpm
